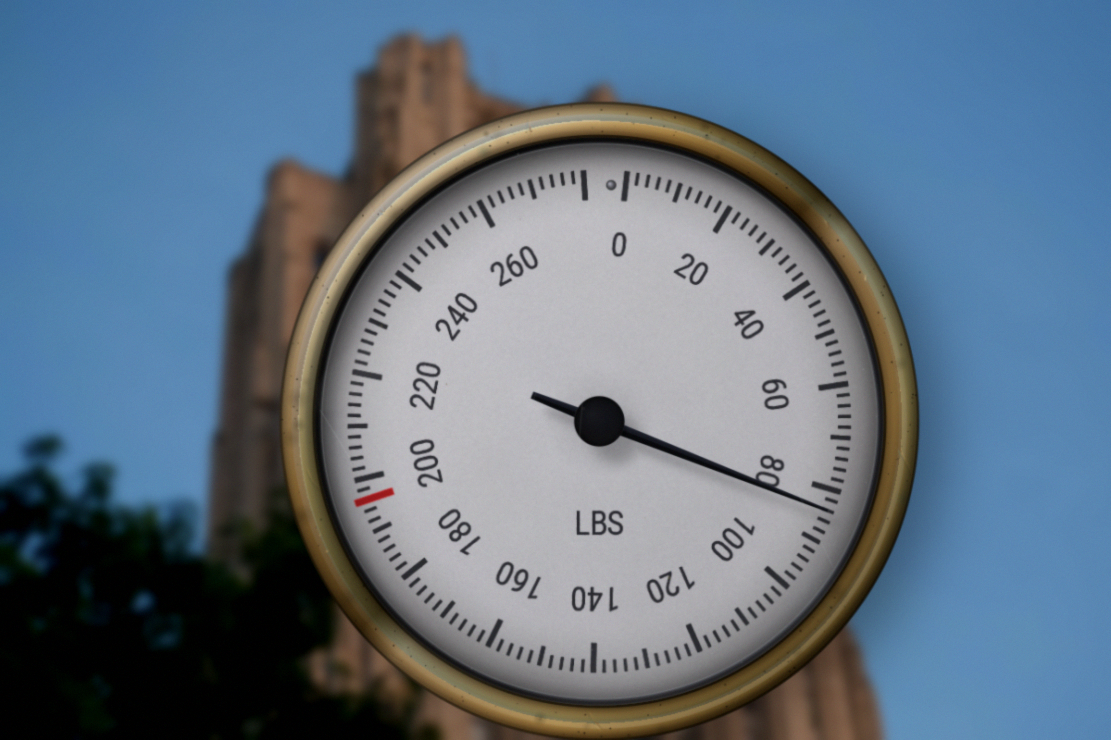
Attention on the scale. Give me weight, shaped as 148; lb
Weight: 84; lb
